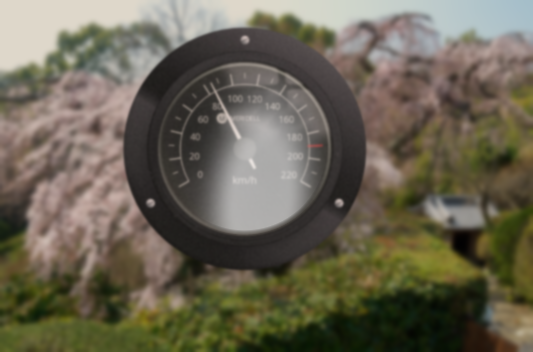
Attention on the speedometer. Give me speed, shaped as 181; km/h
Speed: 85; km/h
